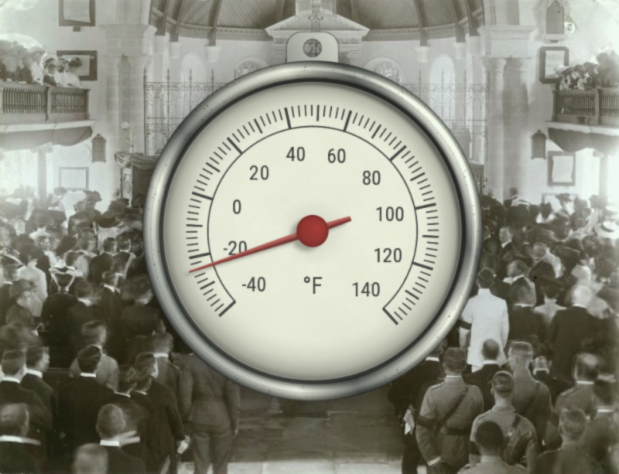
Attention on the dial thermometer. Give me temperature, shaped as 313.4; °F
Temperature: -24; °F
